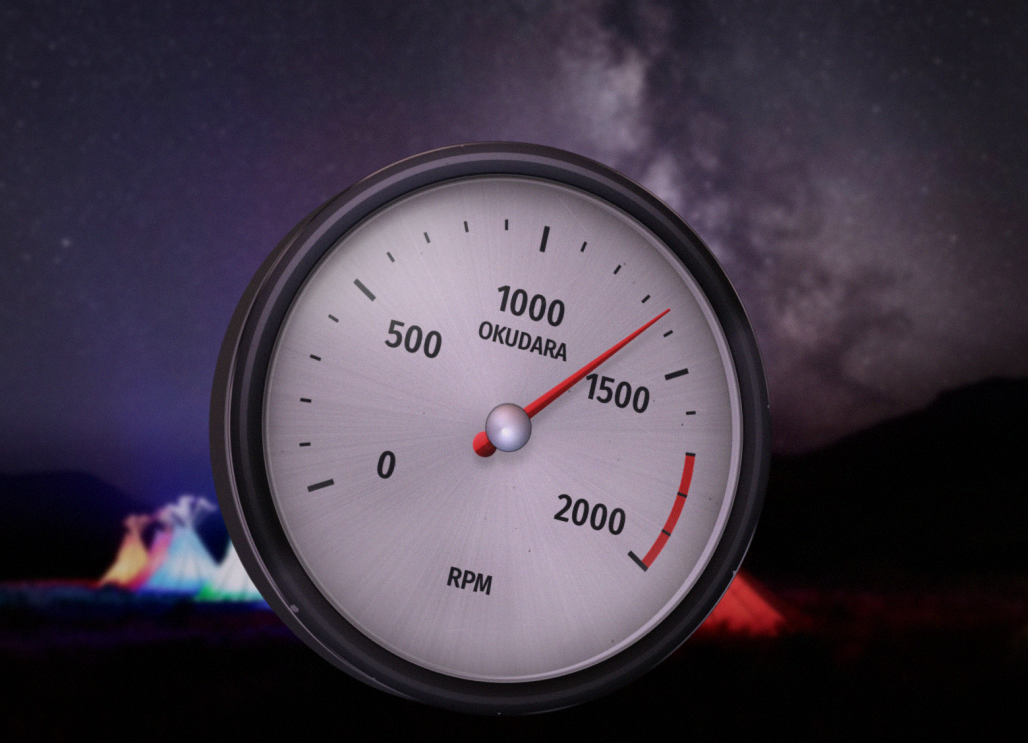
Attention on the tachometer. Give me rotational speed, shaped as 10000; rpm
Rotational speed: 1350; rpm
